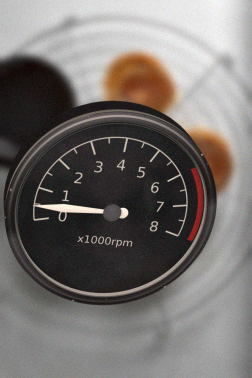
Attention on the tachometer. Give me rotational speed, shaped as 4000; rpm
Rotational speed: 500; rpm
